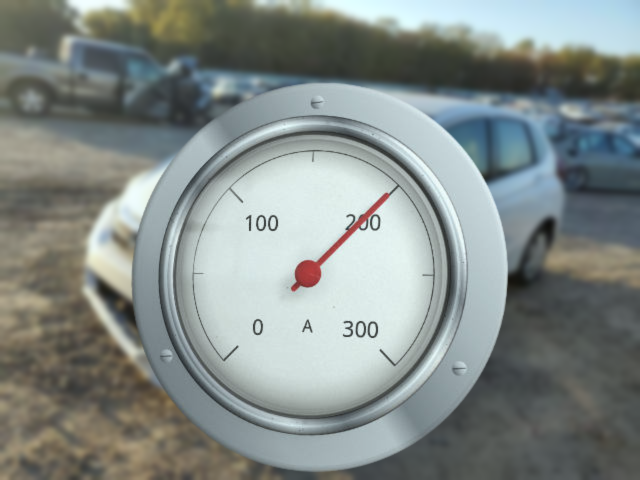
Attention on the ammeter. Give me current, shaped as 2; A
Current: 200; A
